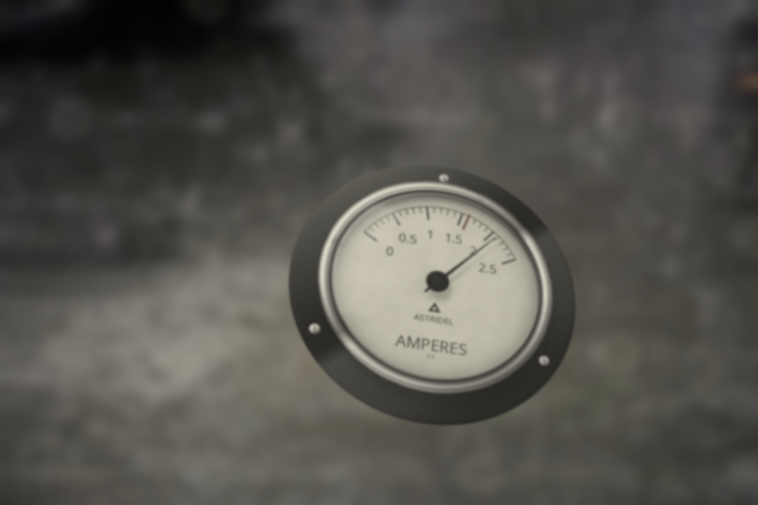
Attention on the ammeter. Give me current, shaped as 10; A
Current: 2.1; A
